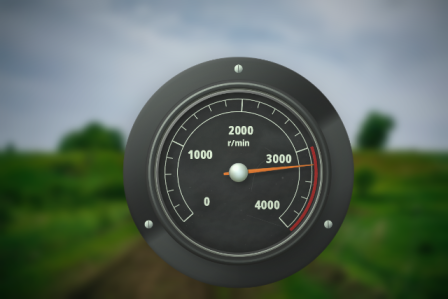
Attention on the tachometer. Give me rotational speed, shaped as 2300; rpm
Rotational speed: 3200; rpm
